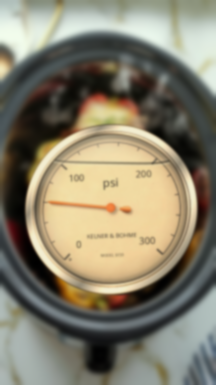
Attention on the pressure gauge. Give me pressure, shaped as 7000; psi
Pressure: 60; psi
